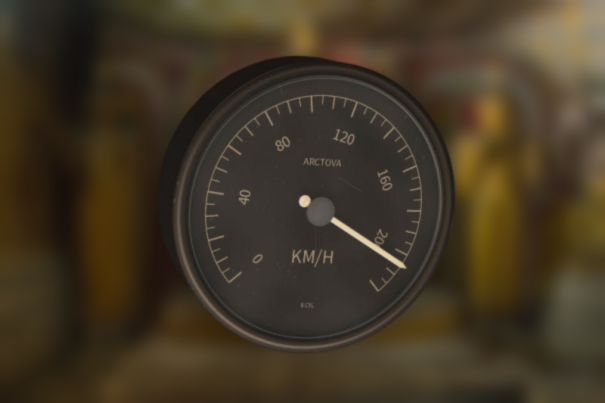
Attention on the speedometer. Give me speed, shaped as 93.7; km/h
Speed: 205; km/h
